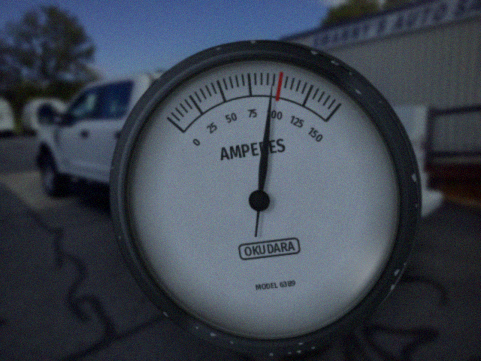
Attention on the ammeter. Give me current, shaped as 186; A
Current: 95; A
